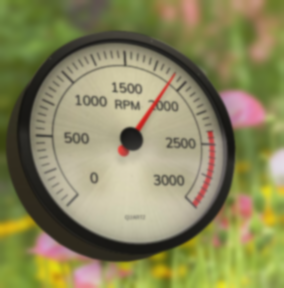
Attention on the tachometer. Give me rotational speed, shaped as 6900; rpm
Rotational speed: 1900; rpm
